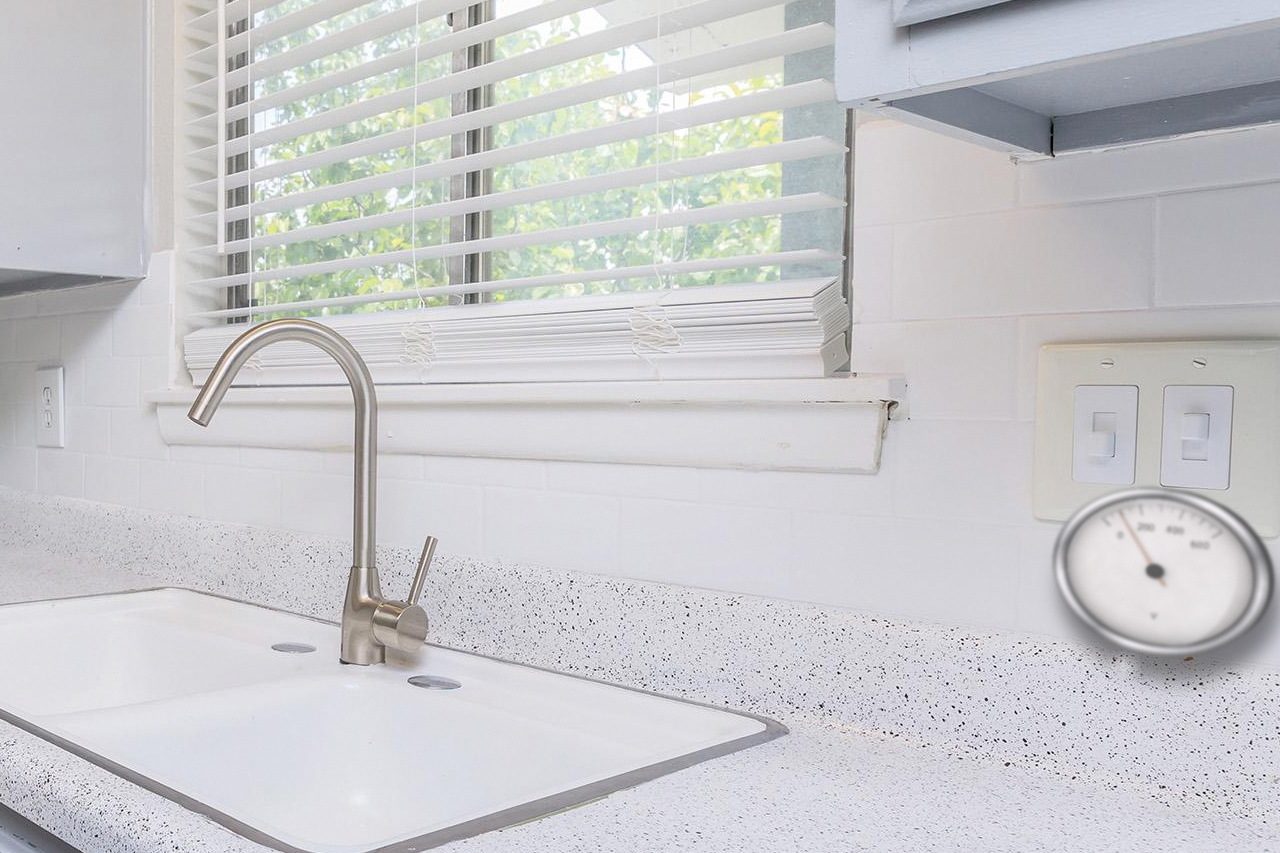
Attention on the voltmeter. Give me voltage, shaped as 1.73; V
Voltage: 100; V
